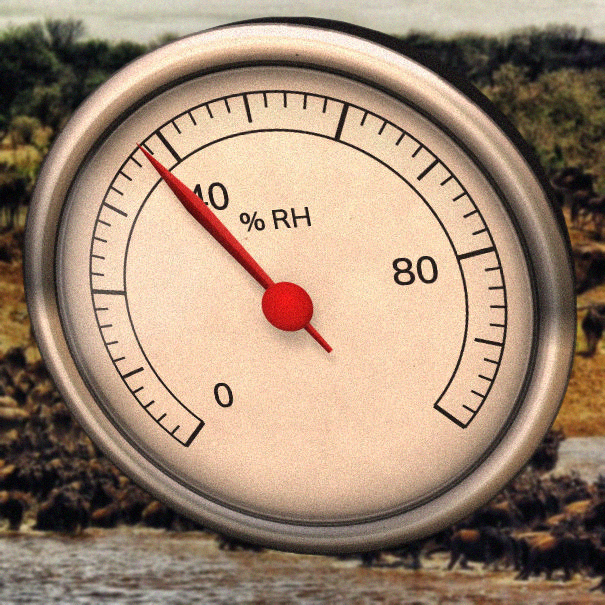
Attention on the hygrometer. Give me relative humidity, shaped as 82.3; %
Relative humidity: 38; %
